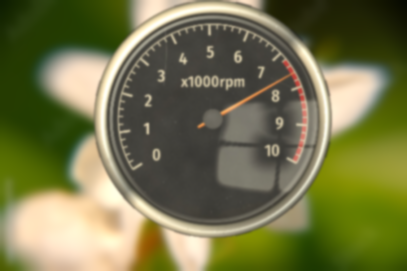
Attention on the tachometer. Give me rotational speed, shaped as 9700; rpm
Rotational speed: 7600; rpm
